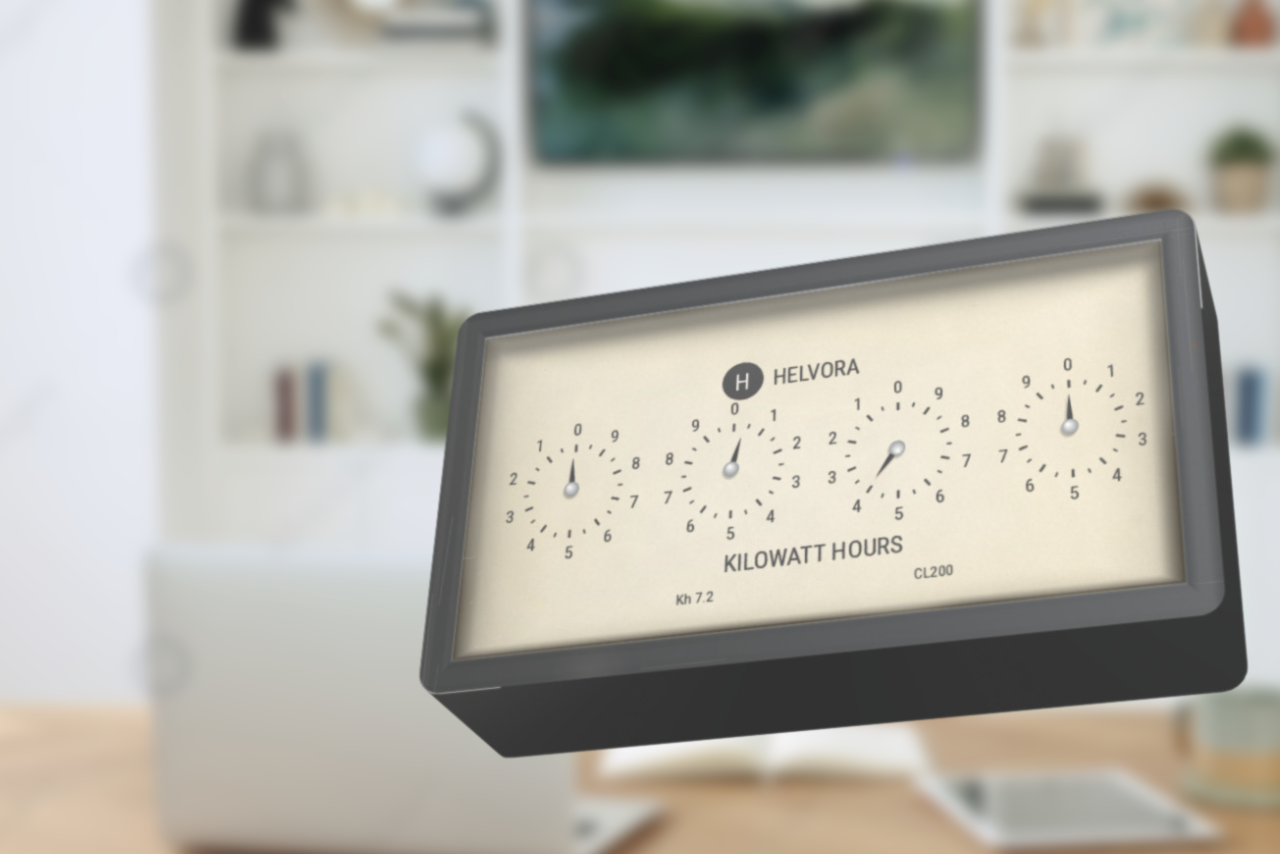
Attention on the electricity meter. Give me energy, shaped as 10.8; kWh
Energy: 40; kWh
